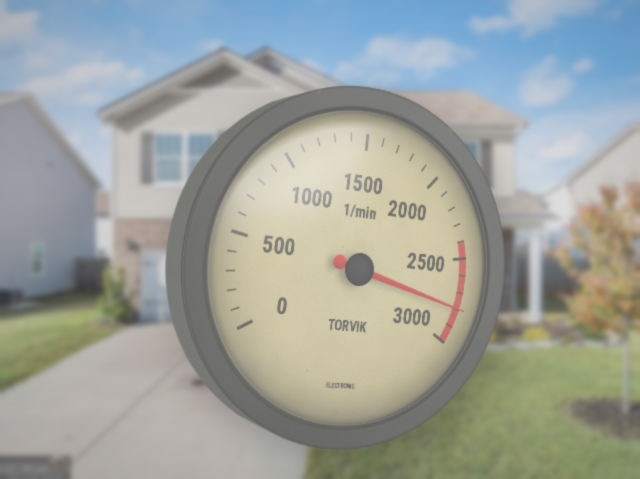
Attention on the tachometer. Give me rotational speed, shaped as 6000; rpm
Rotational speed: 2800; rpm
